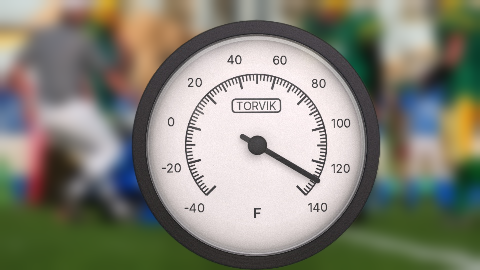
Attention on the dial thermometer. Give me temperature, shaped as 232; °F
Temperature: 130; °F
